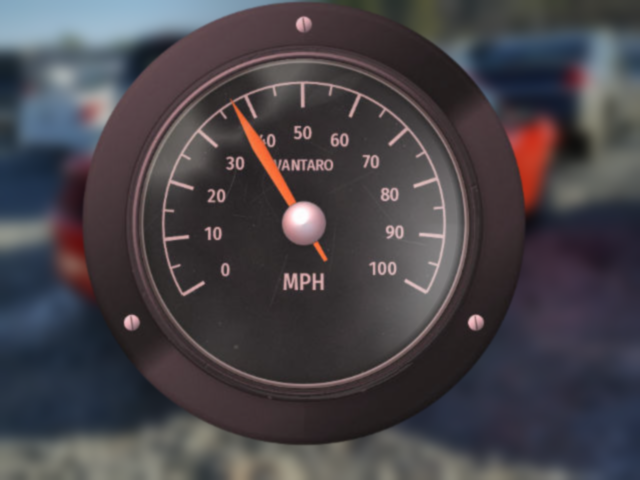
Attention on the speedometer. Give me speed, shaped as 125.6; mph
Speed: 37.5; mph
